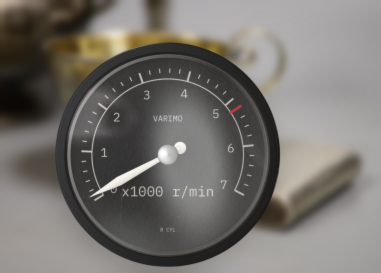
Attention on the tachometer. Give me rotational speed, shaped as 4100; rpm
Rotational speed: 100; rpm
